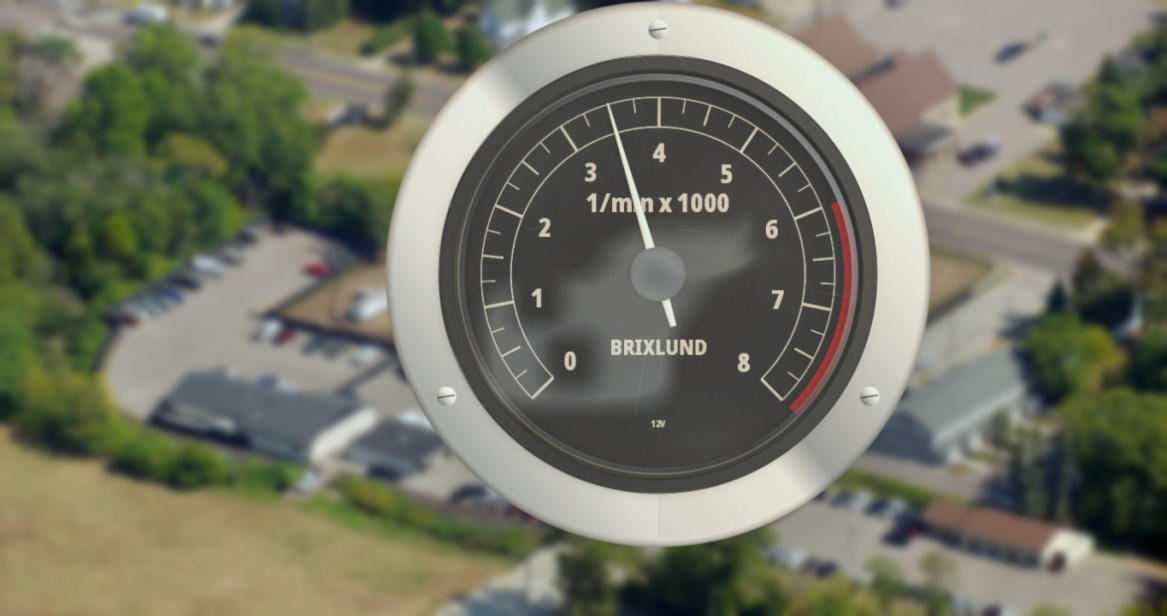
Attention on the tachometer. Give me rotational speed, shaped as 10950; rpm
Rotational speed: 3500; rpm
